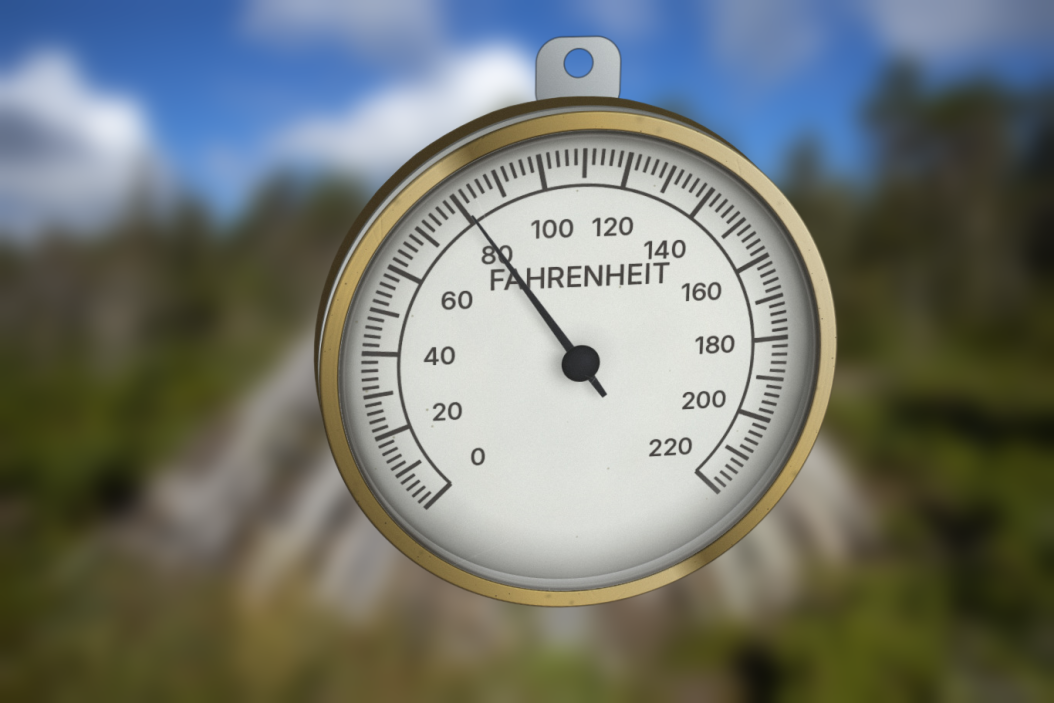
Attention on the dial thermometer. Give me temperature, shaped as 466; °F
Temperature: 81; °F
